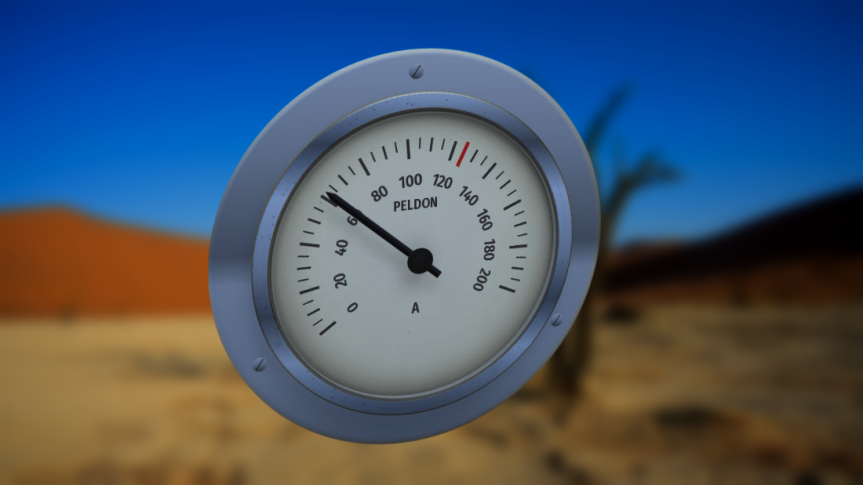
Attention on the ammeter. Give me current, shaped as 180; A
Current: 62.5; A
